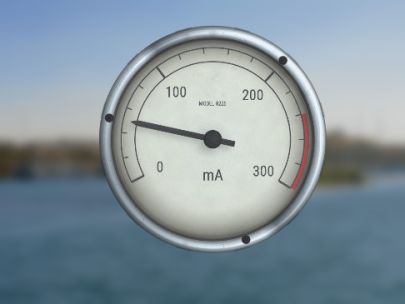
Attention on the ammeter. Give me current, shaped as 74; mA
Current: 50; mA
